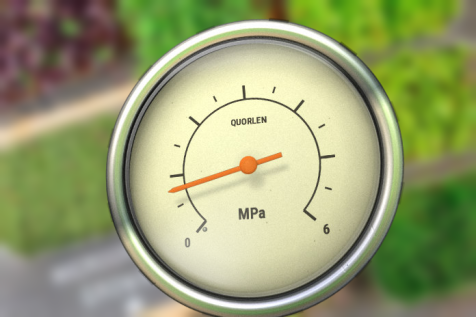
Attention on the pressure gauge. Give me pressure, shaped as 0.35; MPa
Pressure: 0.75; MPa
